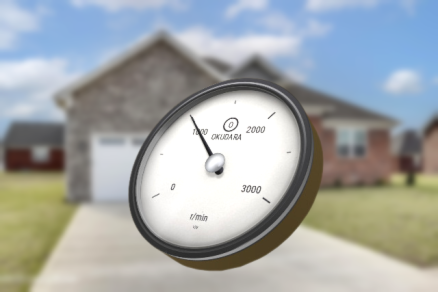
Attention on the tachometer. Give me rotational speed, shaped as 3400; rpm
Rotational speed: 1000; rpm
